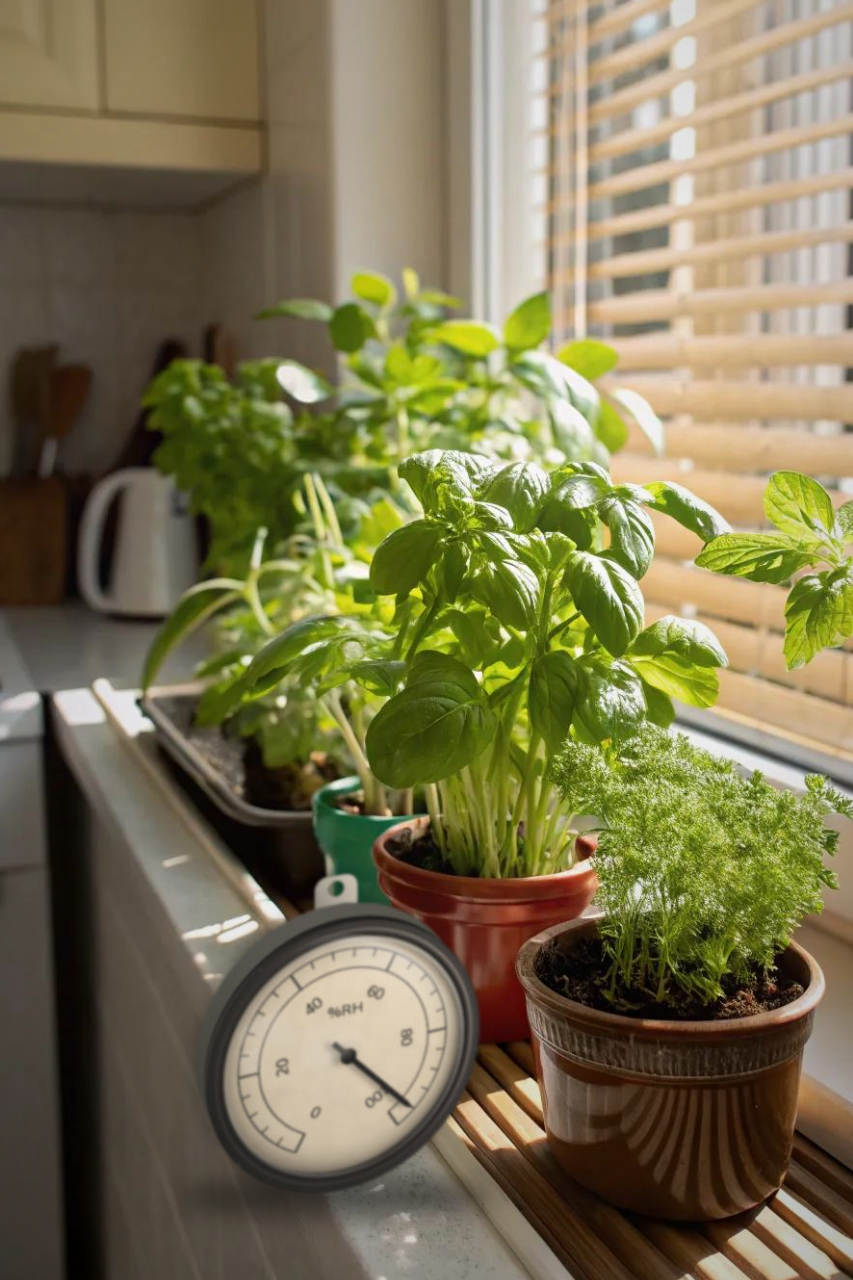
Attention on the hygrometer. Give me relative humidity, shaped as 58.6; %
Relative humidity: 96; %
